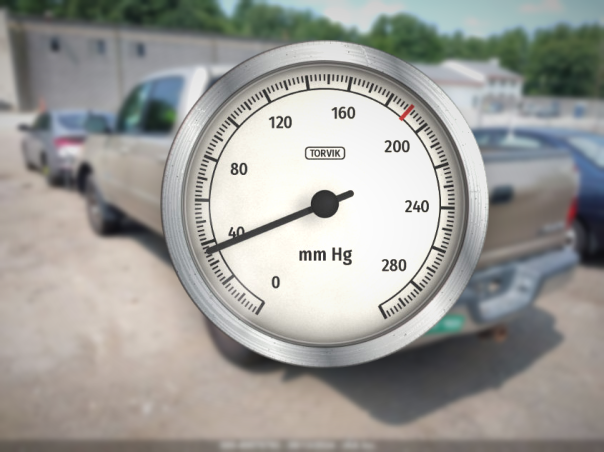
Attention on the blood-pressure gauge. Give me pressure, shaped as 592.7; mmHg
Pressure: 36; mmHg
